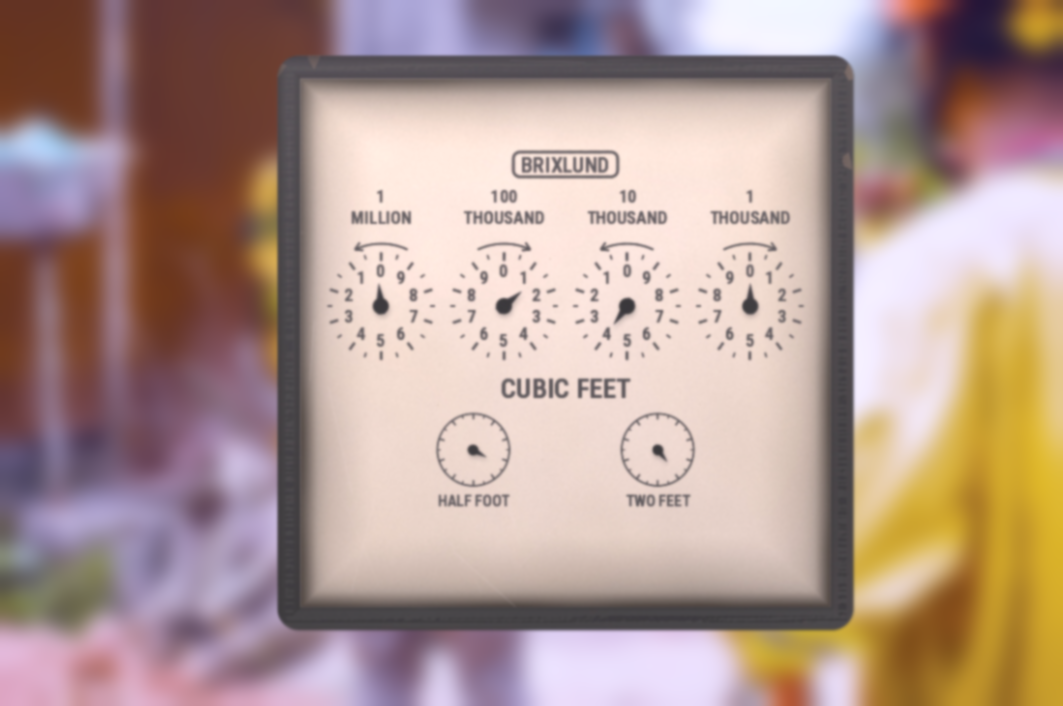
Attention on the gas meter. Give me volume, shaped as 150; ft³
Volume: 14000; ft³
